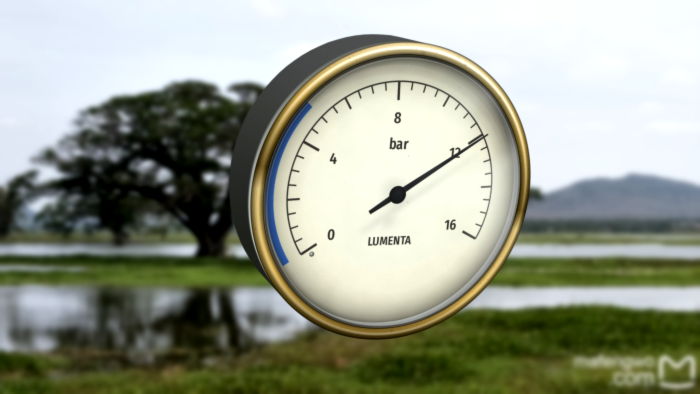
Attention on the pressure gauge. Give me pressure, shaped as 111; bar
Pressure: 12; bar
